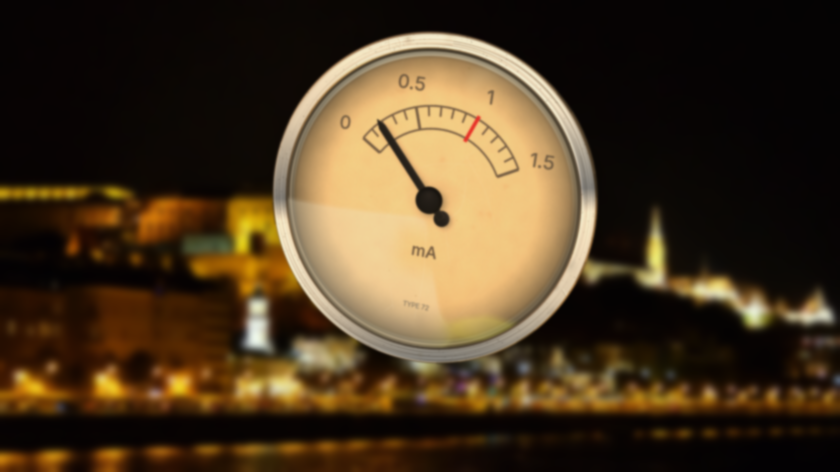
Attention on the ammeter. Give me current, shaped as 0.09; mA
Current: 0.2; mA
